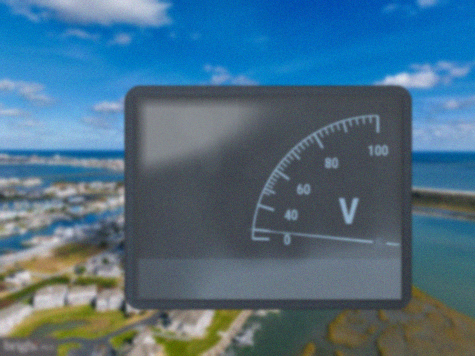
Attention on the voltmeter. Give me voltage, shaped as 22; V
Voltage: 20; V
